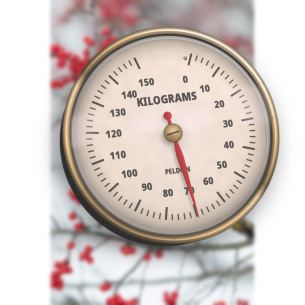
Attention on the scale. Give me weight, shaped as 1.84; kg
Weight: 70; kg
